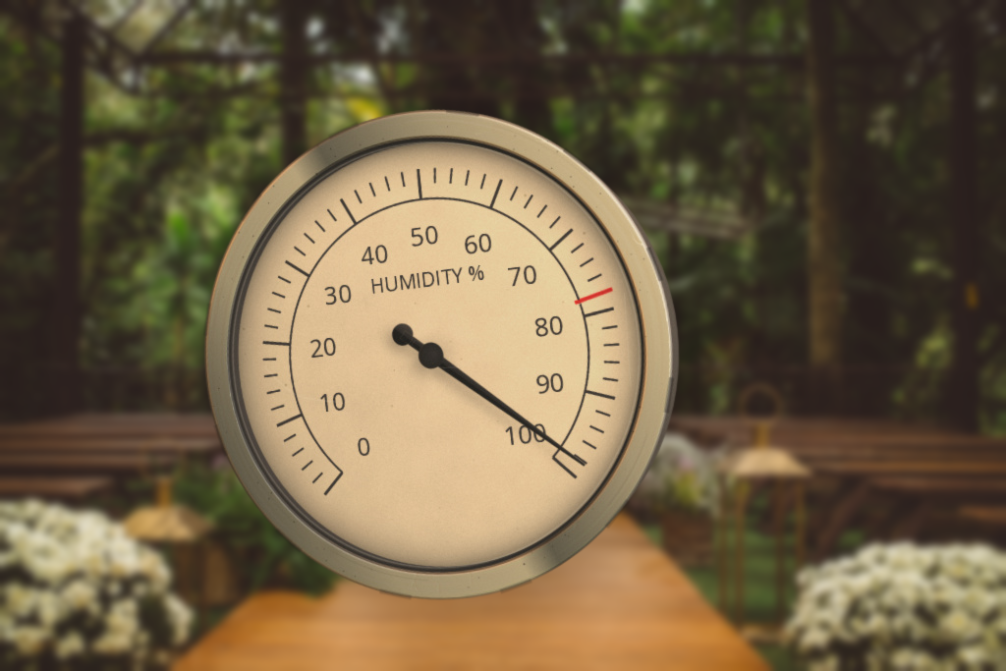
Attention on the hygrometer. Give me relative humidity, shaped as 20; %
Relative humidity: 98; %
